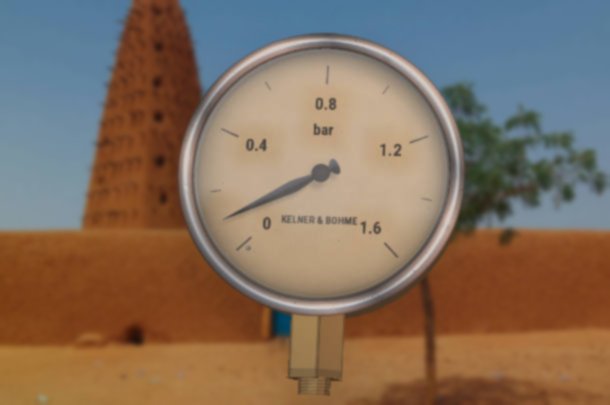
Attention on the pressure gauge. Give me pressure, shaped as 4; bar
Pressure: 0.1; bar
